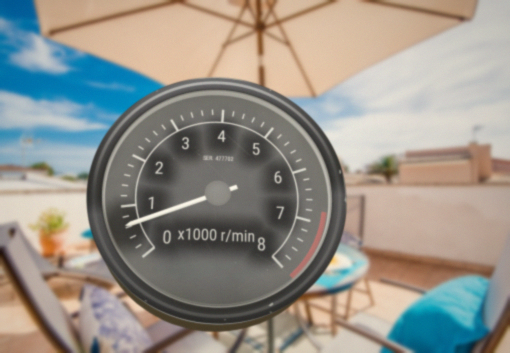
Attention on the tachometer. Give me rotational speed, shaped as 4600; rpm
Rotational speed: 600; rpm
